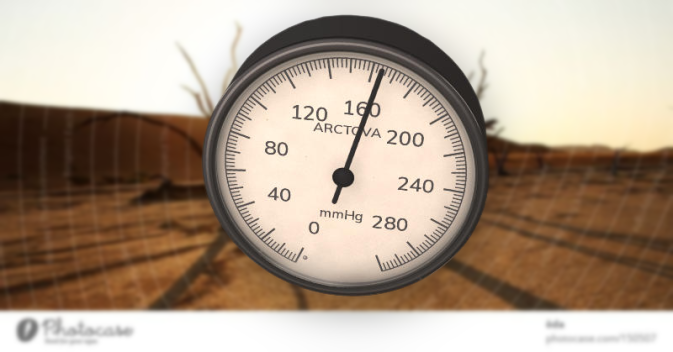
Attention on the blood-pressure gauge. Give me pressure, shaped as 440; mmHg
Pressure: 164; mmHg
